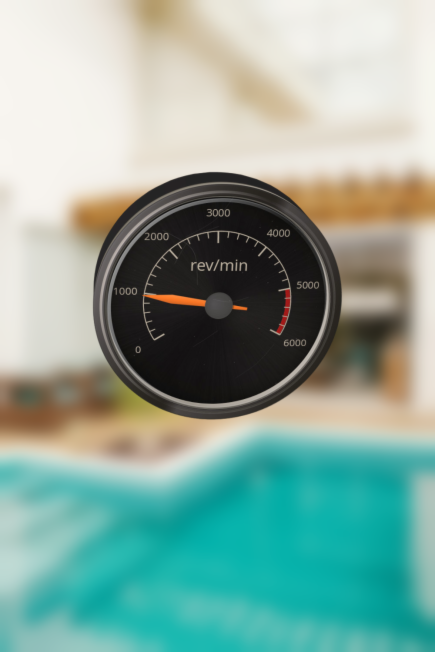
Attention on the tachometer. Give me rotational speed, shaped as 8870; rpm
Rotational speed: 1000; rpm
